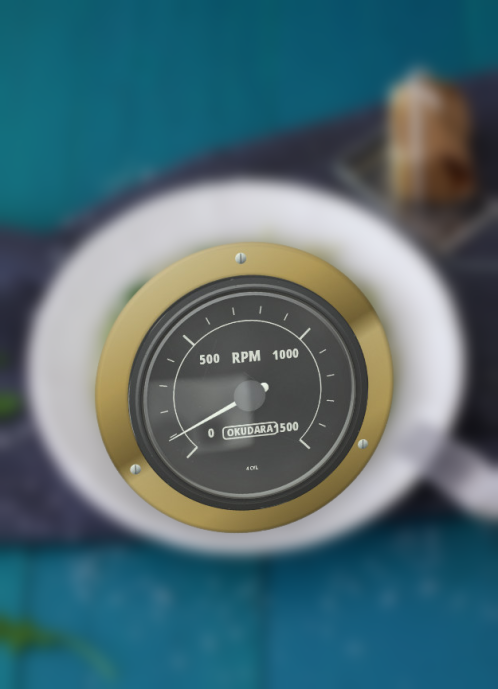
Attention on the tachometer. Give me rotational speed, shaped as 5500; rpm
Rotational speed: 100; rpm
